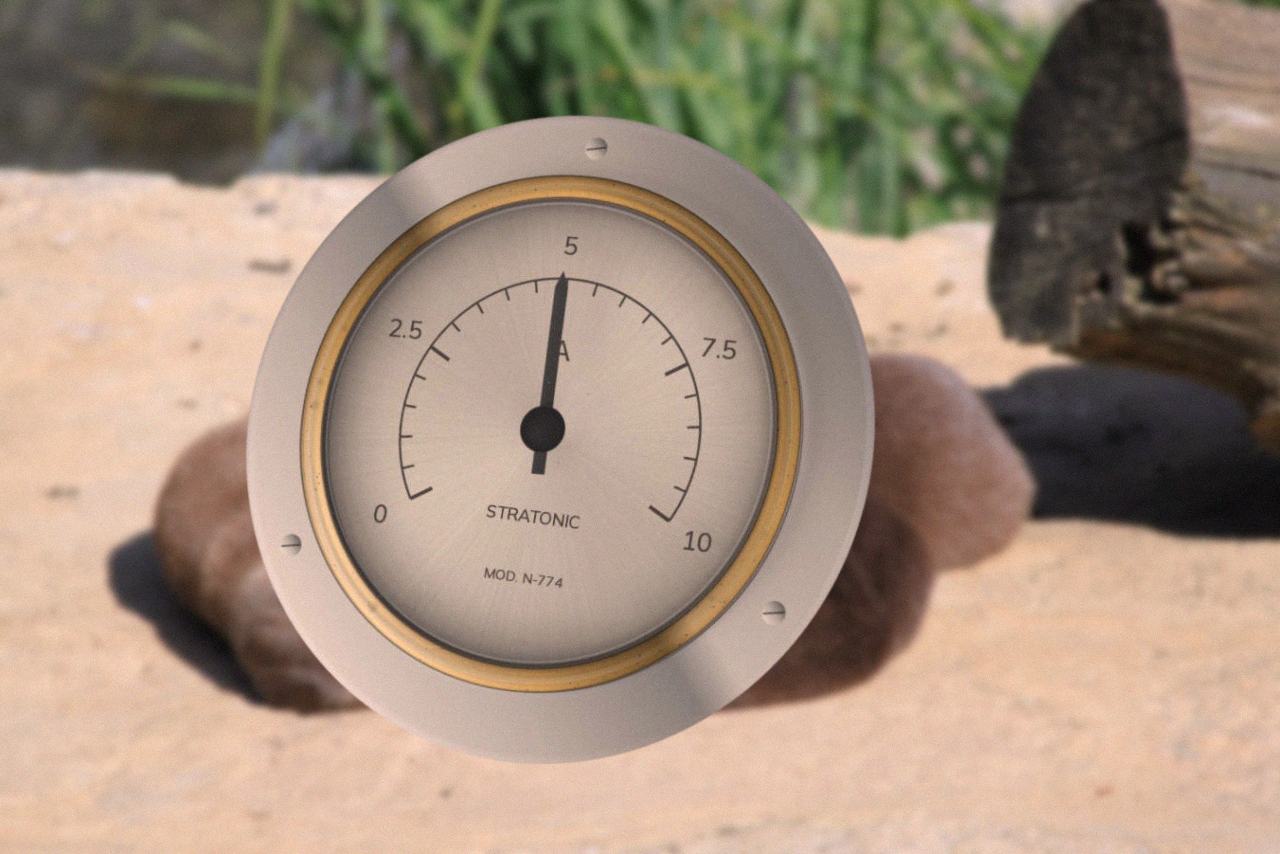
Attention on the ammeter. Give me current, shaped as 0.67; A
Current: 5; A
